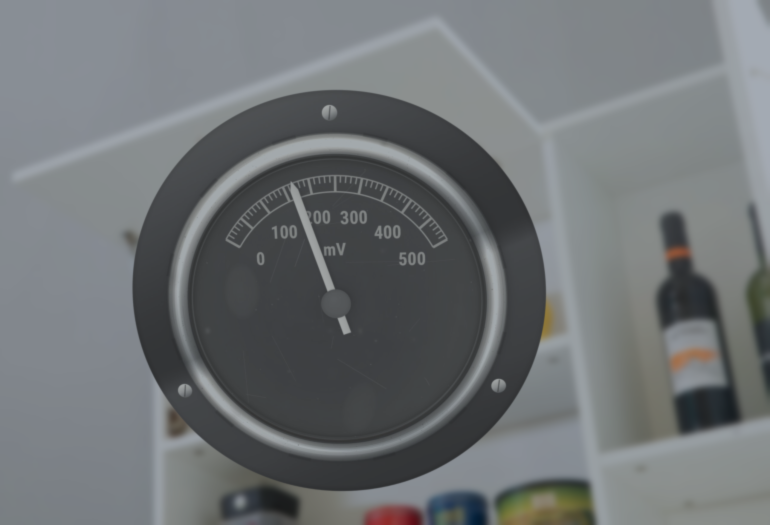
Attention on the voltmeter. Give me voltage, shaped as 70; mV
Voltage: 170; mV
